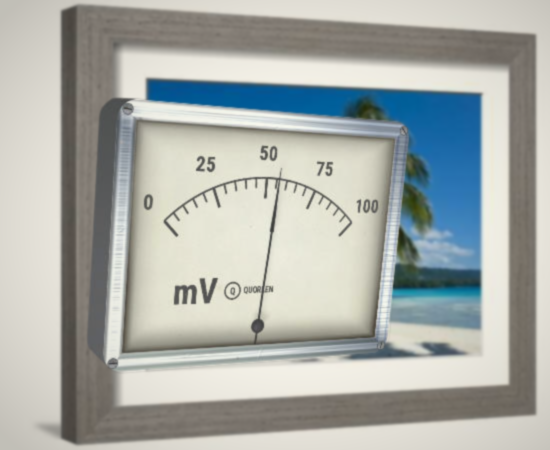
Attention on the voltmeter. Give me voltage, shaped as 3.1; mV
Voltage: 55; mV
